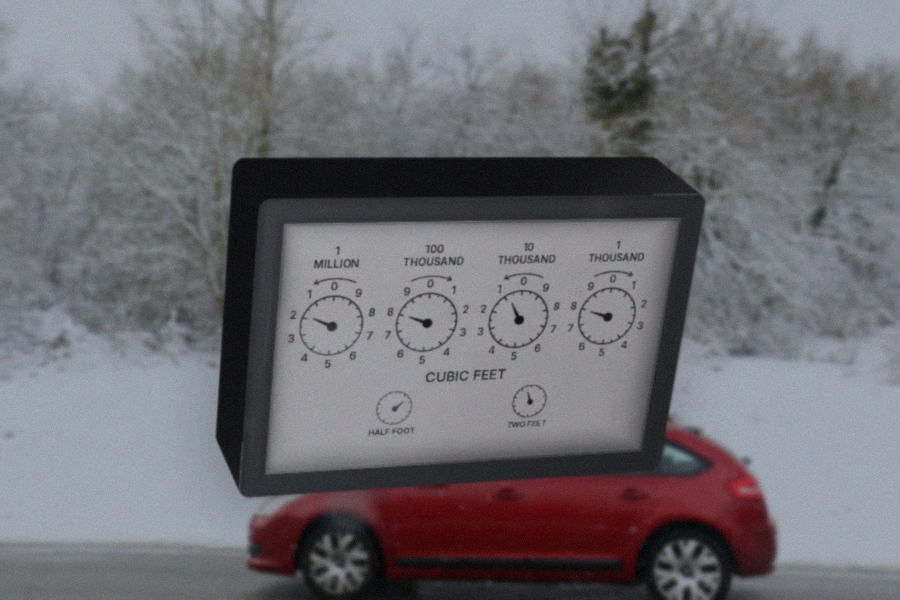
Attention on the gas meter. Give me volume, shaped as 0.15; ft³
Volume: 180800; ft³
